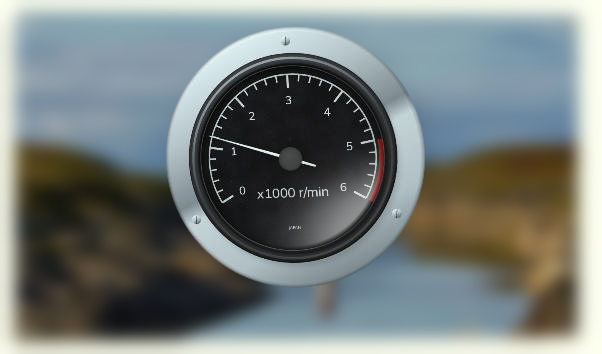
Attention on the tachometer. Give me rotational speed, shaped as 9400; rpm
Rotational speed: 1200; rpm
